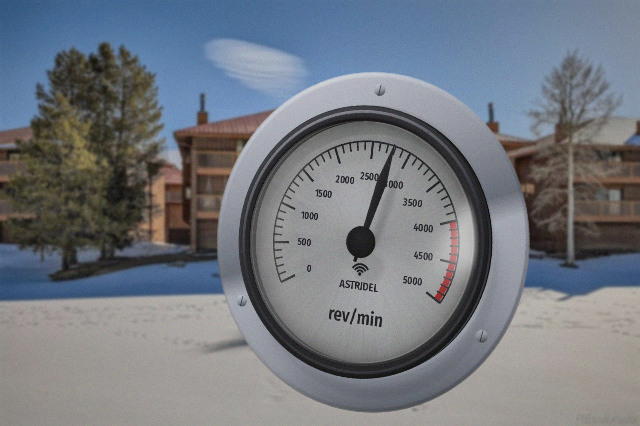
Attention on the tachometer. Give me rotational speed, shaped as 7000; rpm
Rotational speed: 2800; rpm
